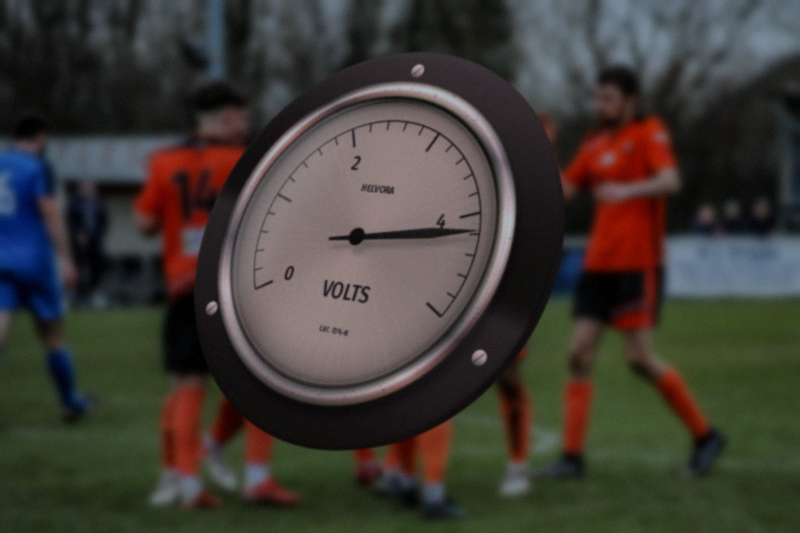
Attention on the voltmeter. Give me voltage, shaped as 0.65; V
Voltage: 4.2; V
